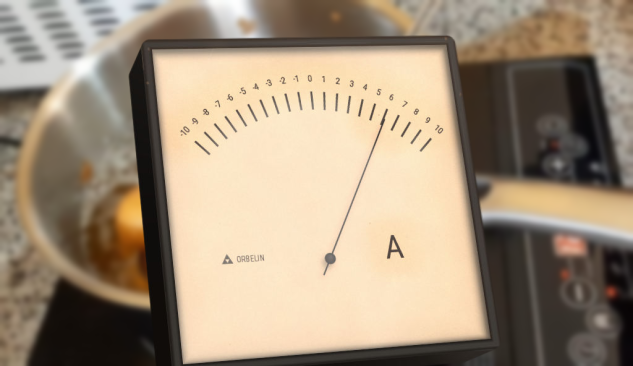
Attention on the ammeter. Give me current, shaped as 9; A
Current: 6; A
